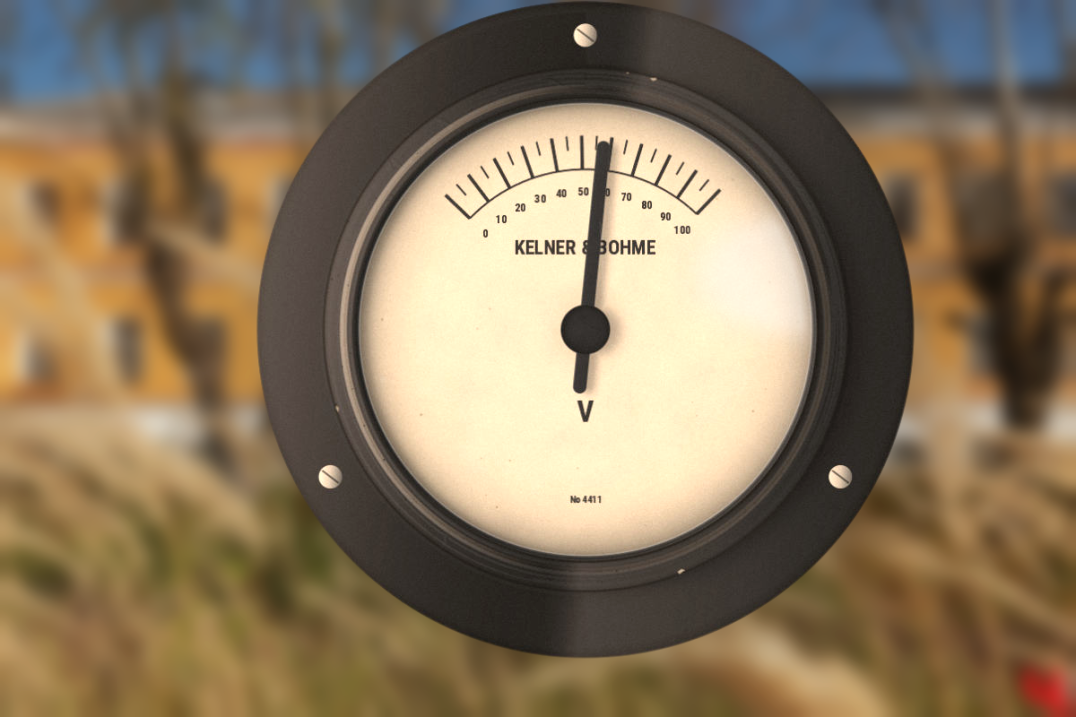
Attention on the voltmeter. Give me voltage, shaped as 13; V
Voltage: 57.5; V
